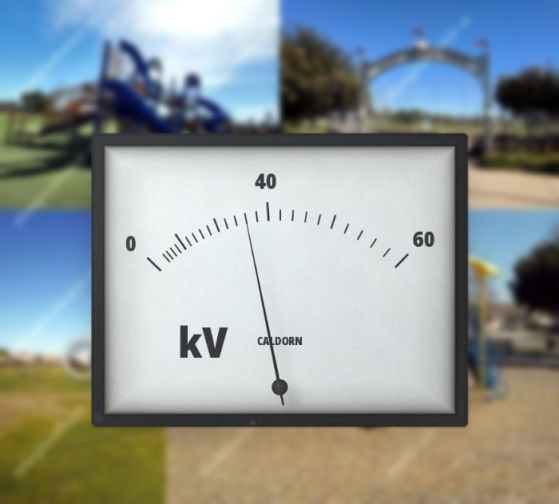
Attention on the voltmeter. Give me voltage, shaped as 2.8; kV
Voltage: 36; kV
